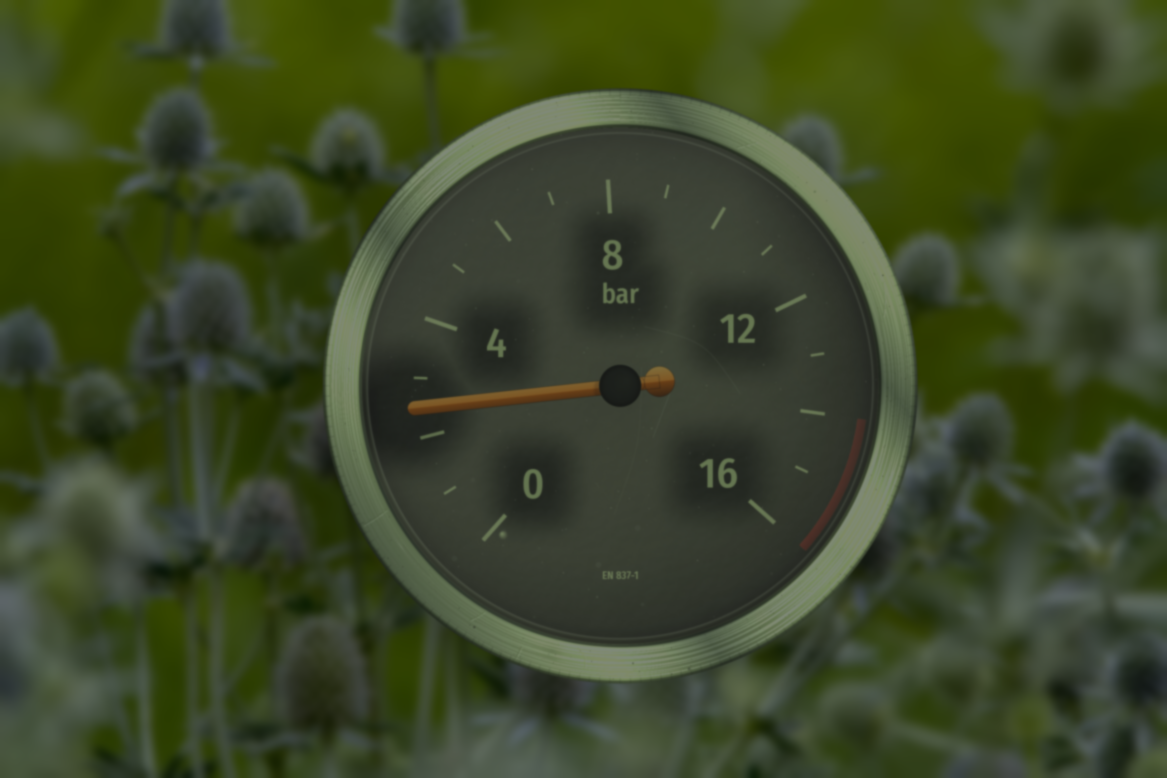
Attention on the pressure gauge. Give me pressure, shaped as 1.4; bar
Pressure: 2.5; bar
